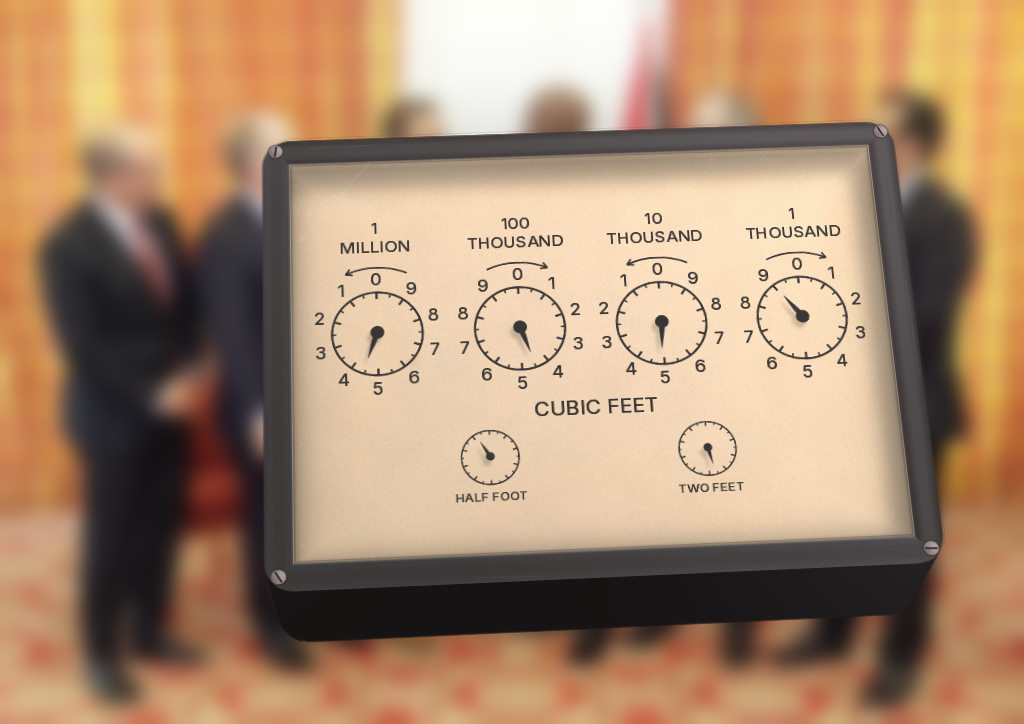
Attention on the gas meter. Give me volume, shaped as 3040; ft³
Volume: 444900; ft³
